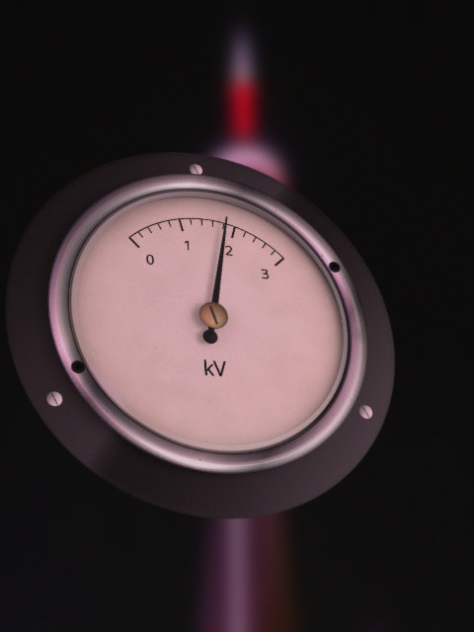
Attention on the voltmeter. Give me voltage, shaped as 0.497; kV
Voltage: 1.8; kV
